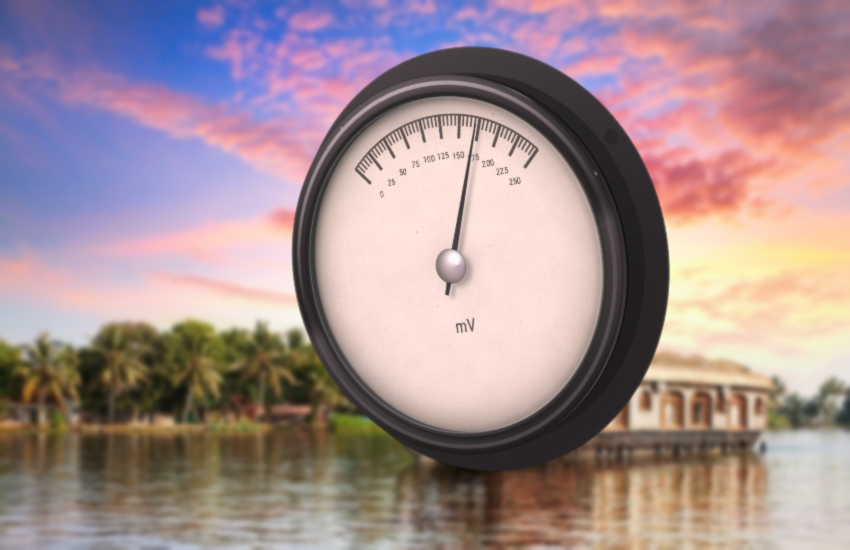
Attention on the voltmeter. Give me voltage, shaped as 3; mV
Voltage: 175; mV
